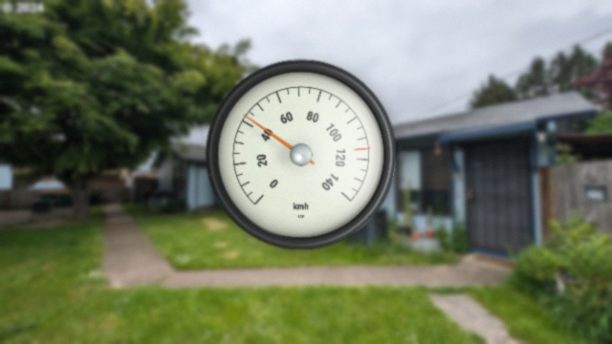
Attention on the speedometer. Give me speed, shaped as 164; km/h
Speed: 42.5; km/h
